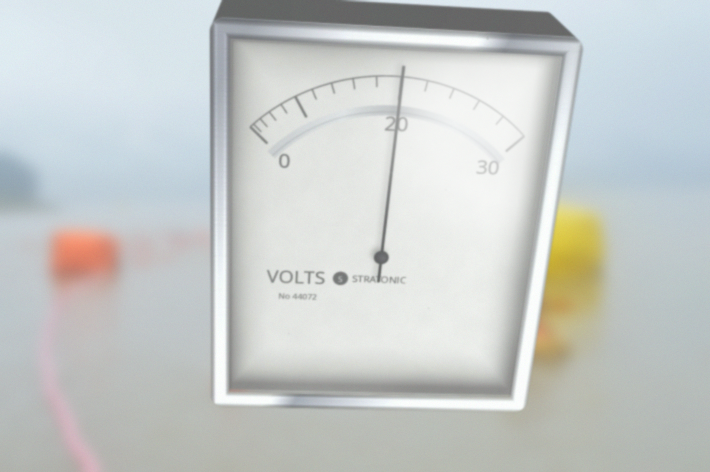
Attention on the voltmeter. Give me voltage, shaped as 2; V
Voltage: 20; V
